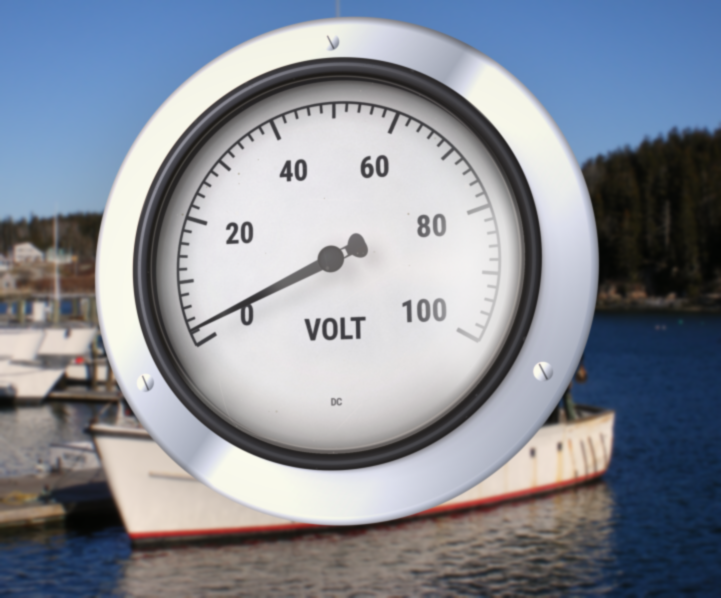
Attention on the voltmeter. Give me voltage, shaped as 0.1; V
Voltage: 2; V
